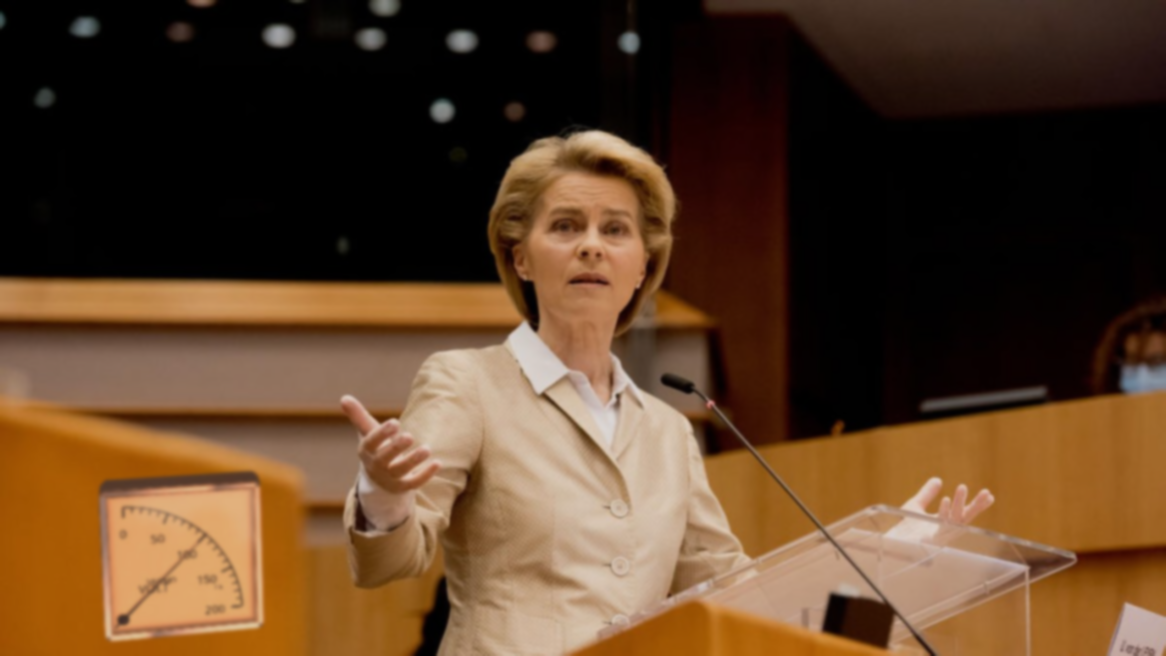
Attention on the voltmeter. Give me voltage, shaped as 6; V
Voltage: 100; V
